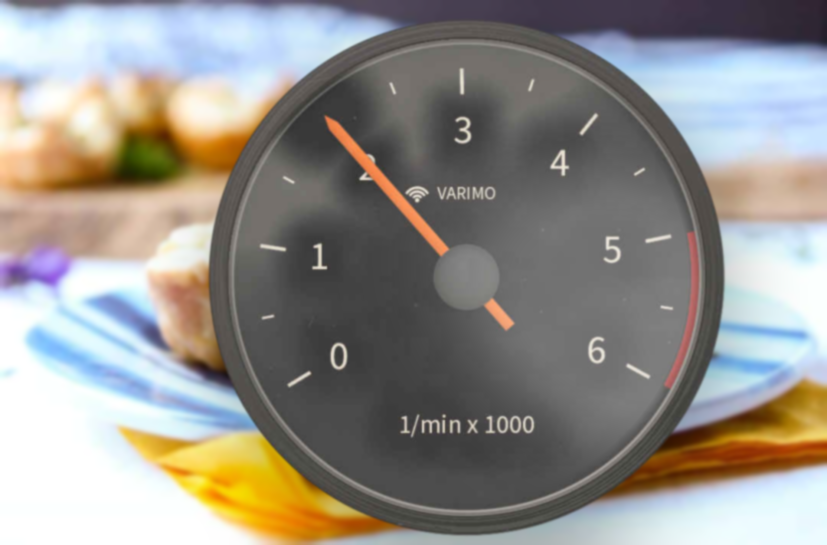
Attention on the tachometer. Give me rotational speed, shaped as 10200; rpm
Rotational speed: 2000; rpm
